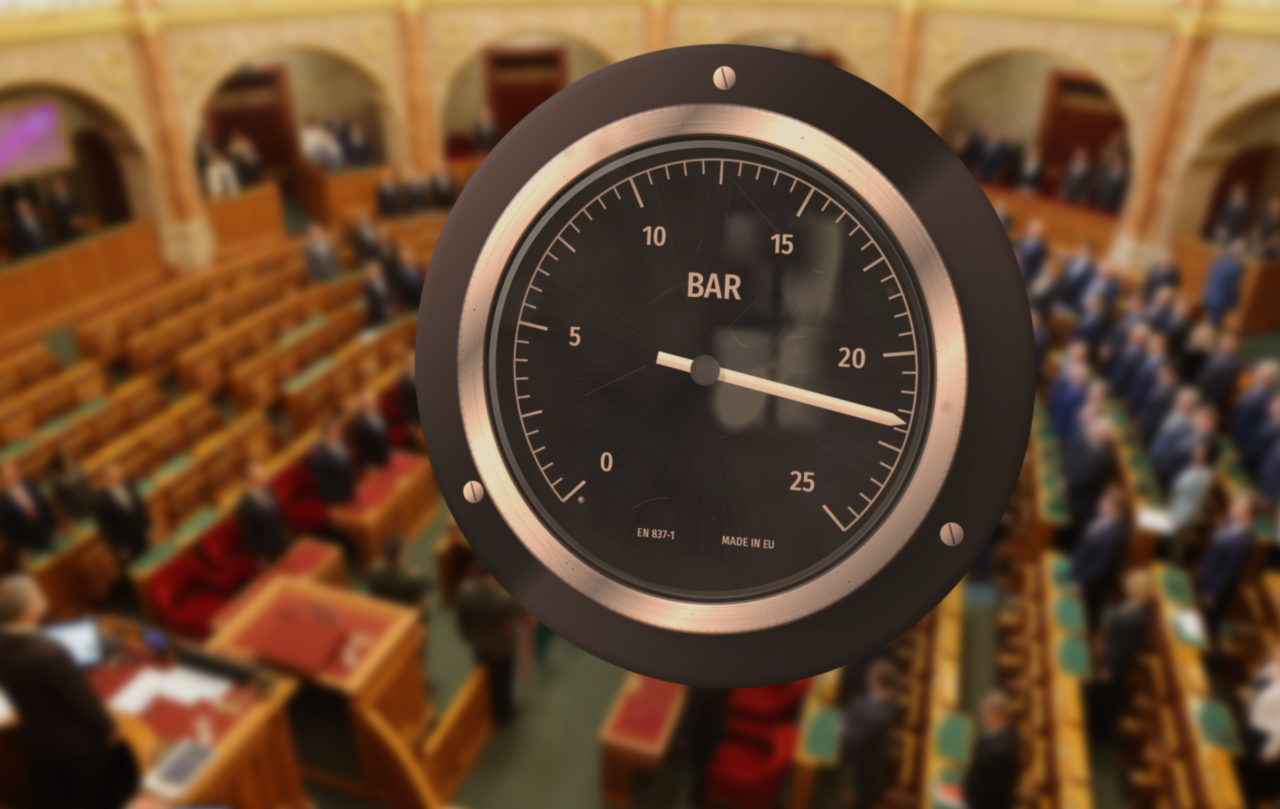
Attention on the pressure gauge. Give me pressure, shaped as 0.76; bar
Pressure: 21.75; bar
